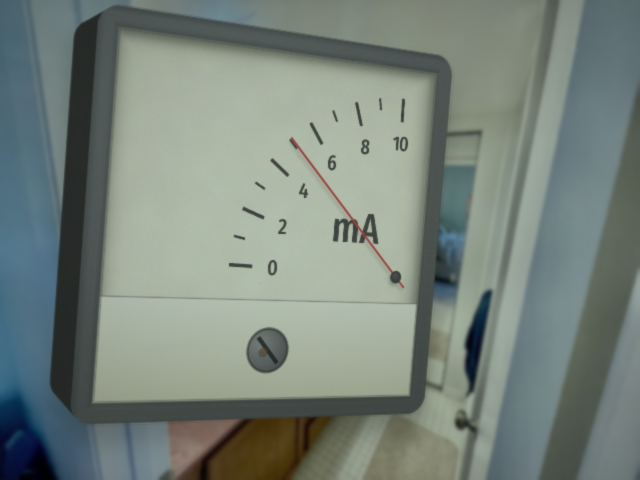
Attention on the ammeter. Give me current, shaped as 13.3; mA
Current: 5; mA
